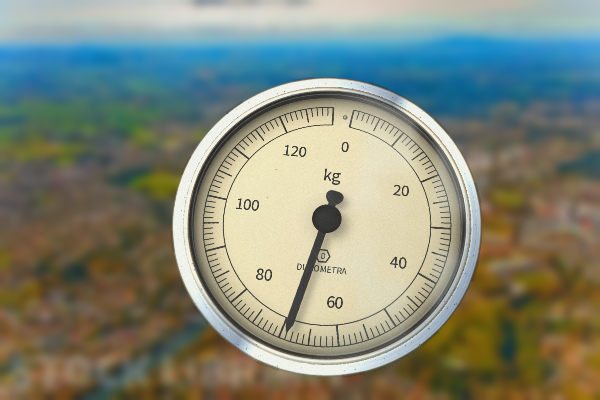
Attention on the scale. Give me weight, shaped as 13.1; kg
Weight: 69; kg
